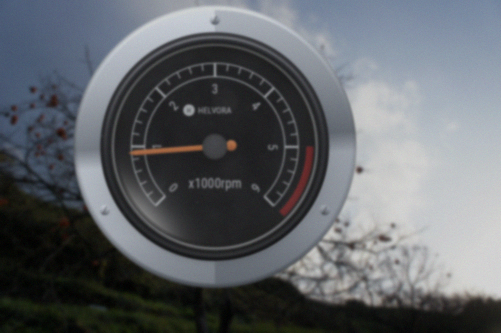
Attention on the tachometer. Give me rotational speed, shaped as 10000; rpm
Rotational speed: 900; rpm
